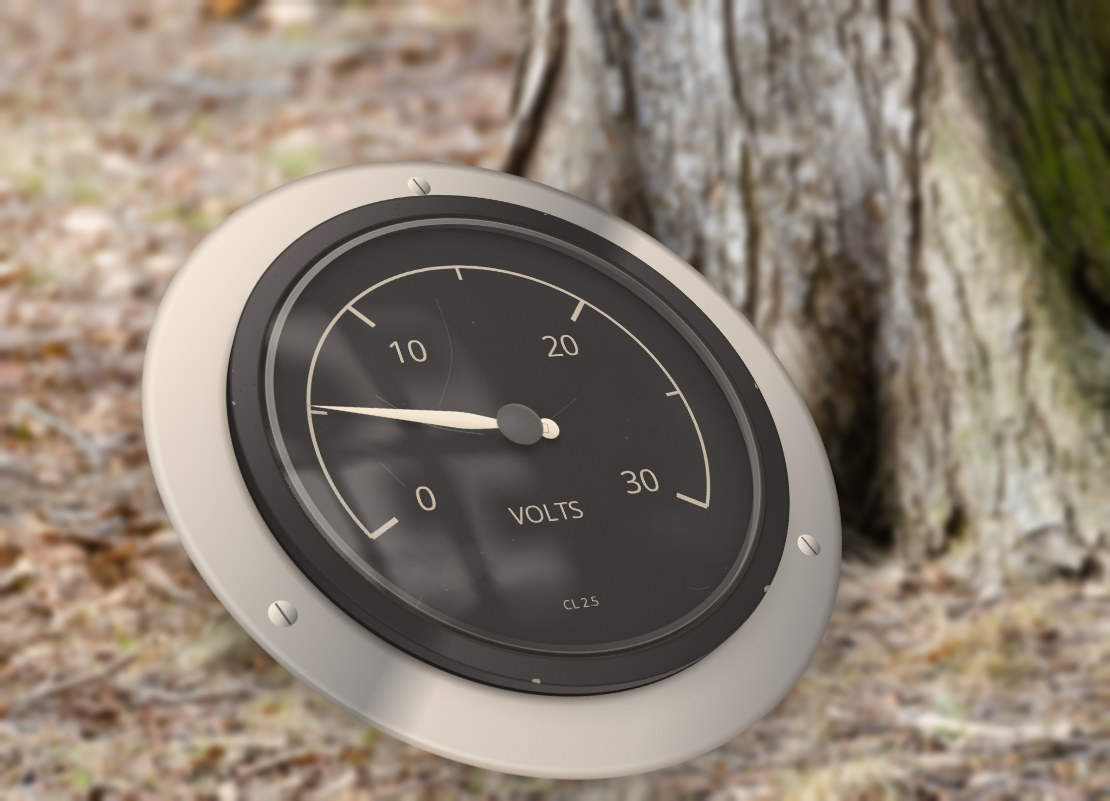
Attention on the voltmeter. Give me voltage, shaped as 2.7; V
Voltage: 5; V
